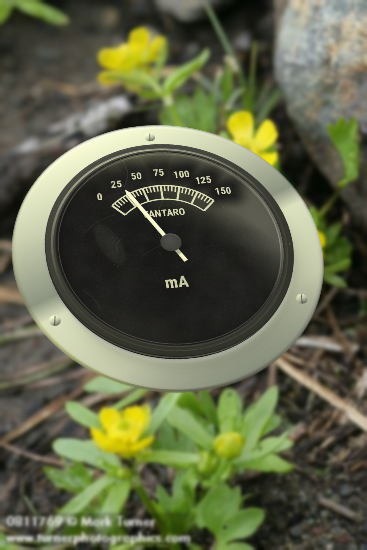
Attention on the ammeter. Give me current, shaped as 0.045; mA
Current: 25; mA
